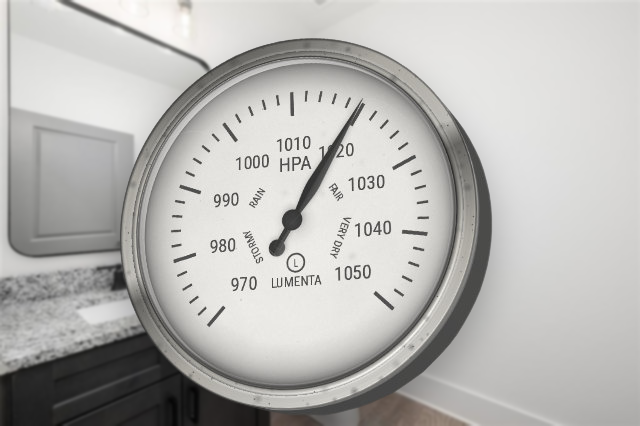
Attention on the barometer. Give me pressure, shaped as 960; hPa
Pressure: 1020; hPa
